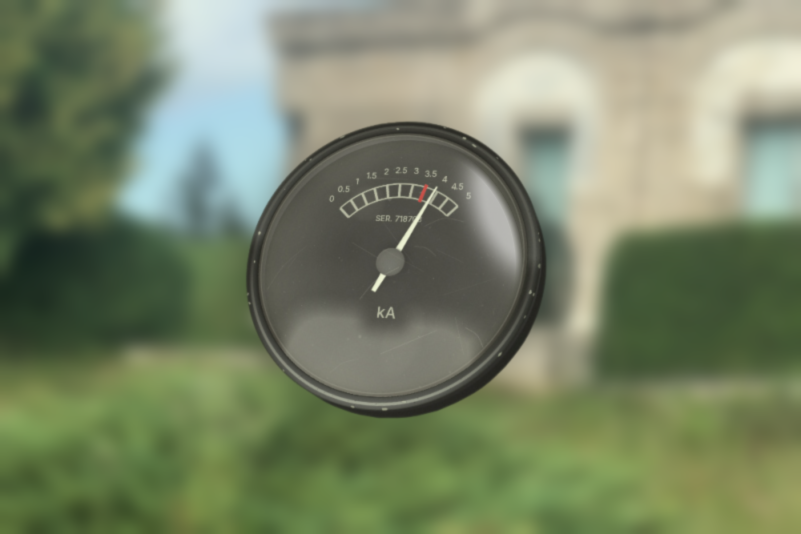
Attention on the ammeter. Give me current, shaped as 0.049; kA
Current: 4; kA
